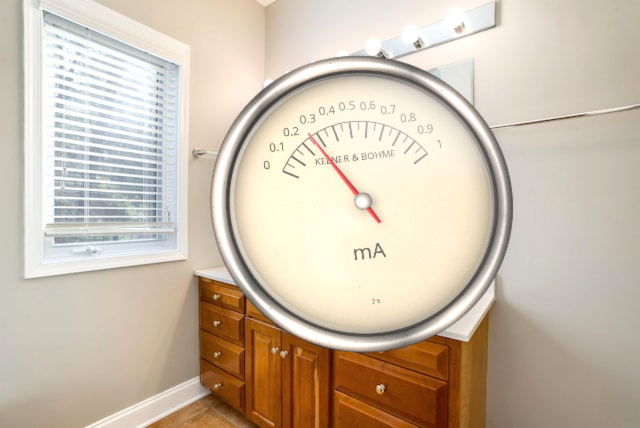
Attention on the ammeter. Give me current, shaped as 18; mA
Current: 0.25; mA
